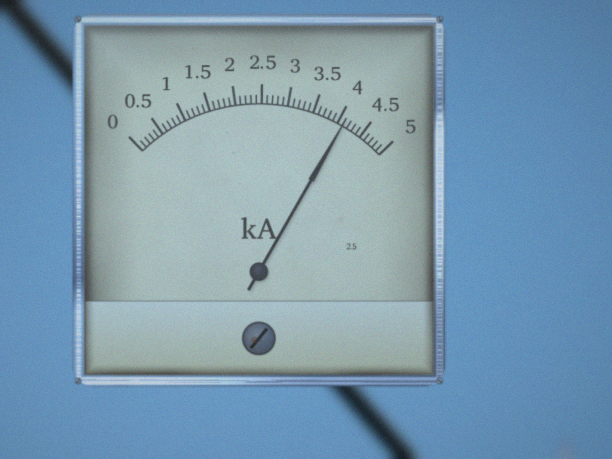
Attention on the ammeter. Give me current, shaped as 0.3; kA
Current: 4.1; kA
